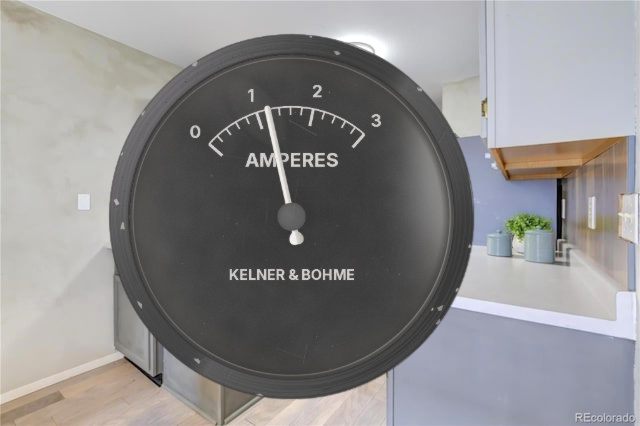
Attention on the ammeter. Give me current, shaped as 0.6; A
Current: 1.2; A
